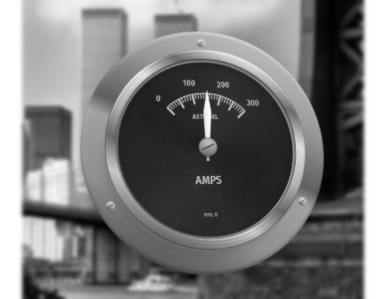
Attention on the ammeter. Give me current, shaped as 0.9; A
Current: 150; A
